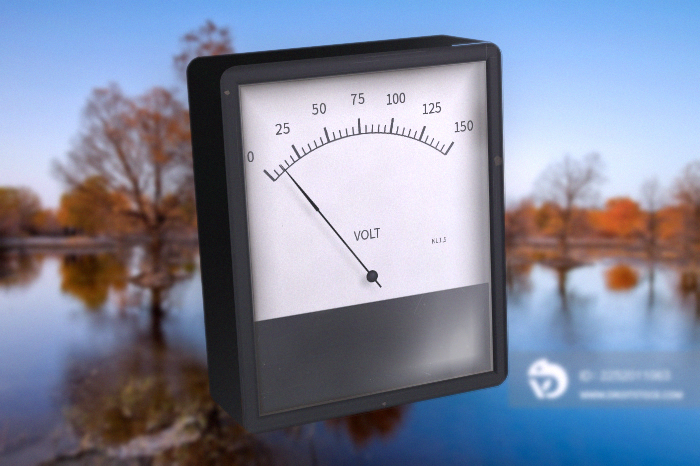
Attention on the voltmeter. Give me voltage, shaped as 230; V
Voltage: 10; V
